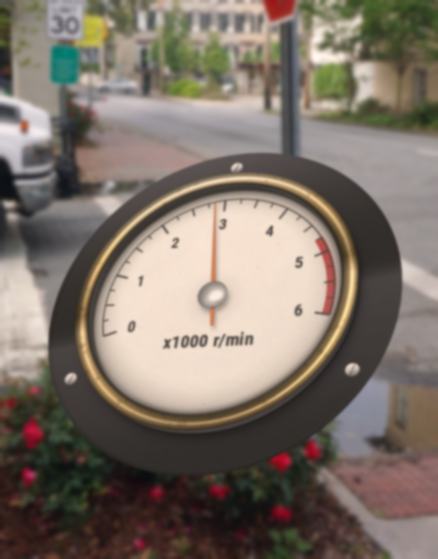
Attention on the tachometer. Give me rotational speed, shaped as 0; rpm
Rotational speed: 2875; rpm
